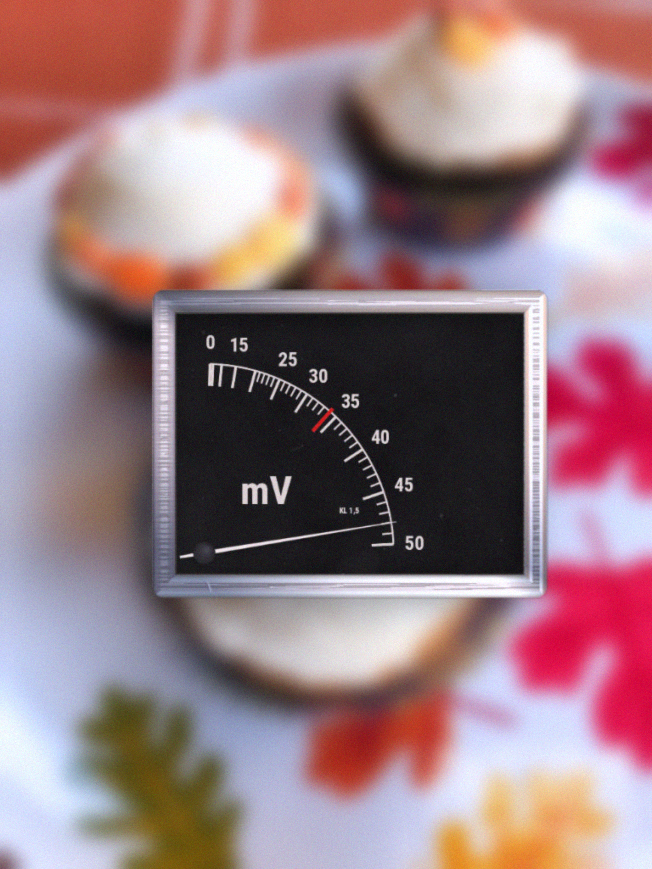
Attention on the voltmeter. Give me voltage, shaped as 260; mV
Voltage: 48; mV
